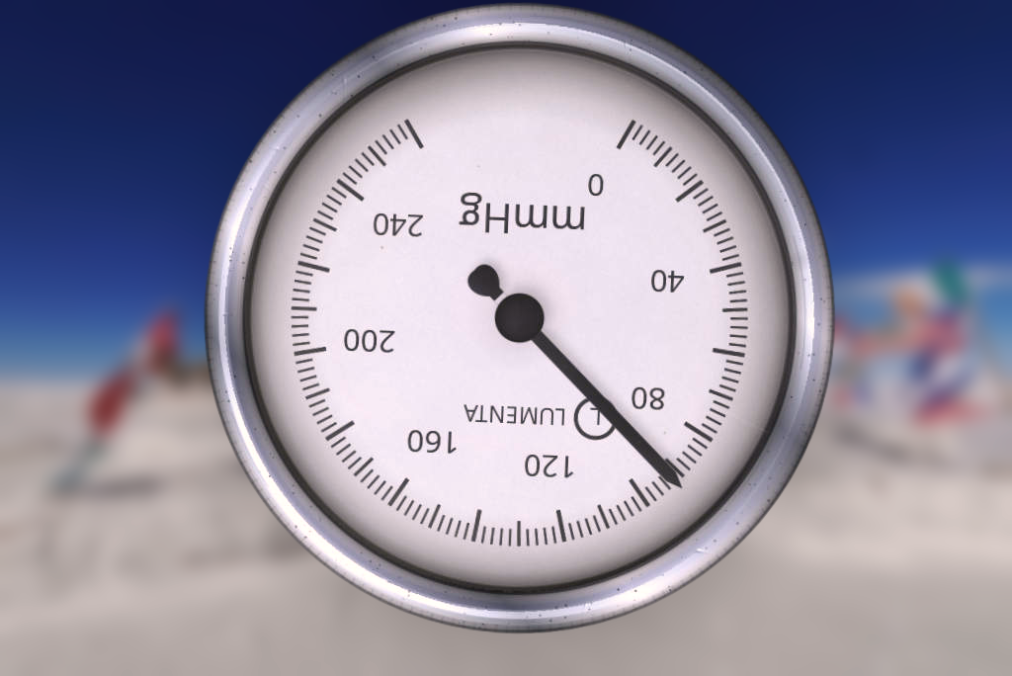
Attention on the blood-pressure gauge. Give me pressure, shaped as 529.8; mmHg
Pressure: 92; mmHg
